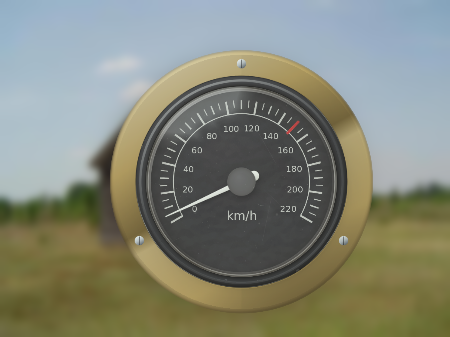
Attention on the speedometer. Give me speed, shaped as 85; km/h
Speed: 5; km/h
